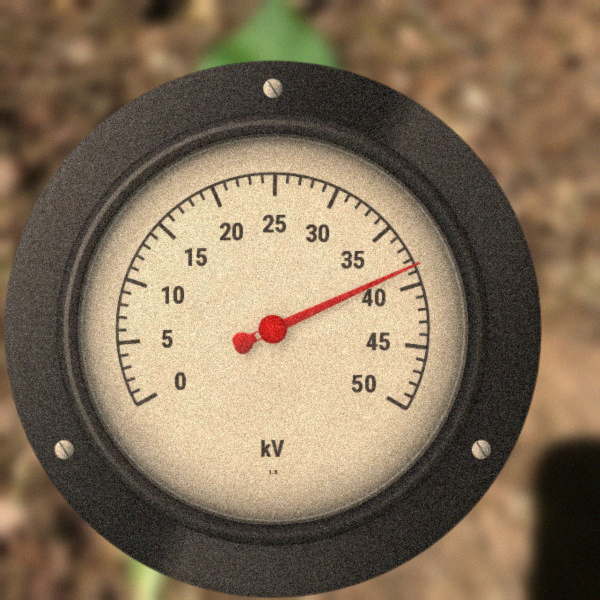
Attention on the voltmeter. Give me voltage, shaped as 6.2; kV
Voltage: 38.5; kV
